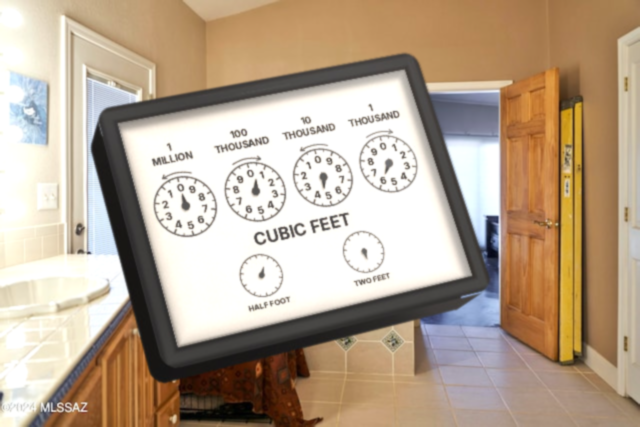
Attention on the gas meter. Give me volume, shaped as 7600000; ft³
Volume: 4600; ft³
